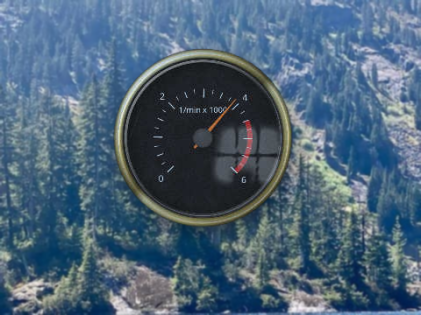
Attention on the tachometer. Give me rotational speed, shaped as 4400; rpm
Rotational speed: 3875; rpm
